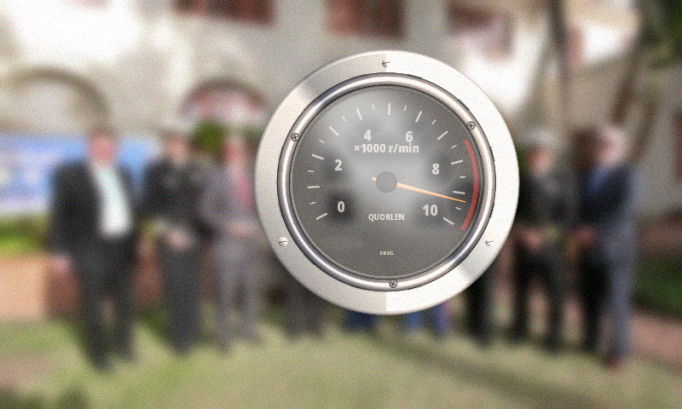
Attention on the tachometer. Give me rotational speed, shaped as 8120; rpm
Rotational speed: 9250; rpm
